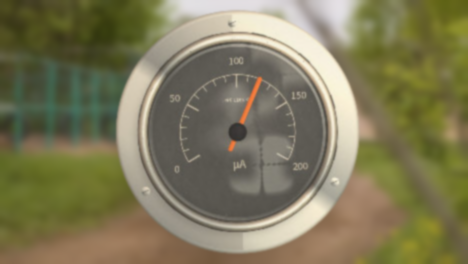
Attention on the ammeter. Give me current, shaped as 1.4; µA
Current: 120; µA
